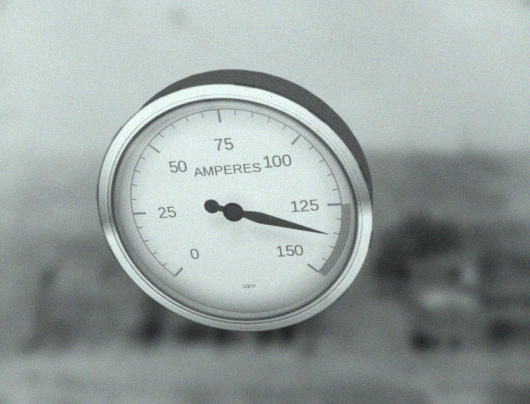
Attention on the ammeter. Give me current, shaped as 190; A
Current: 135; A
